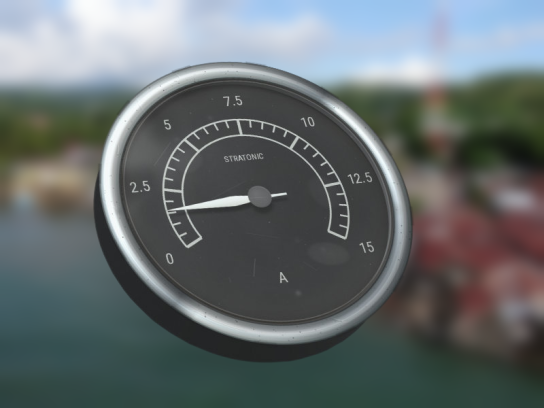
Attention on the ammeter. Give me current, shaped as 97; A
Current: 1.5; A
